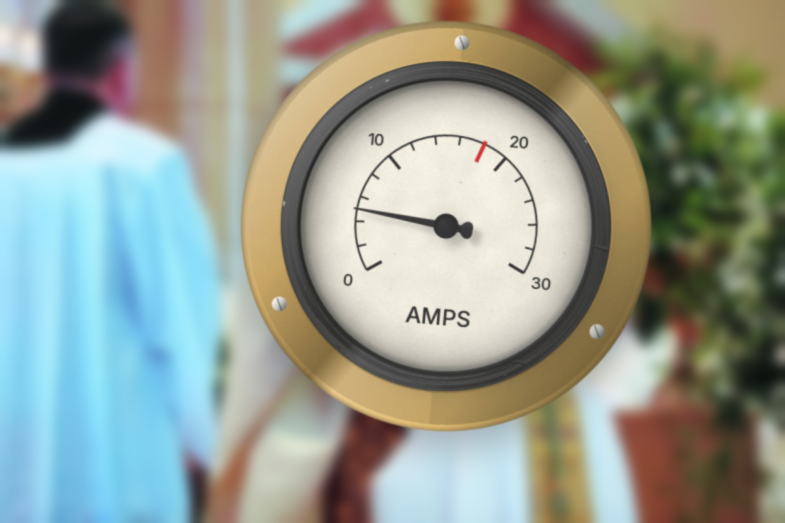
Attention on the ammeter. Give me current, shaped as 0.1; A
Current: 5; A
